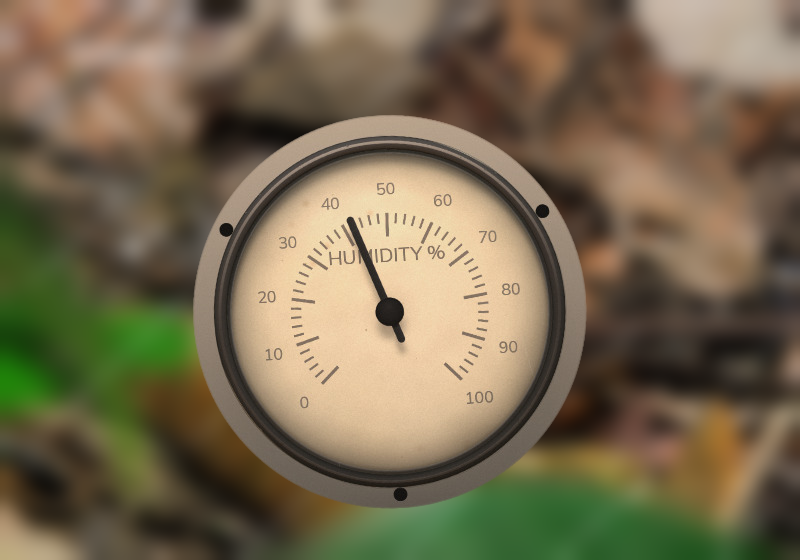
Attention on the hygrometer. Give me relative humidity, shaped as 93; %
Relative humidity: 42; %
